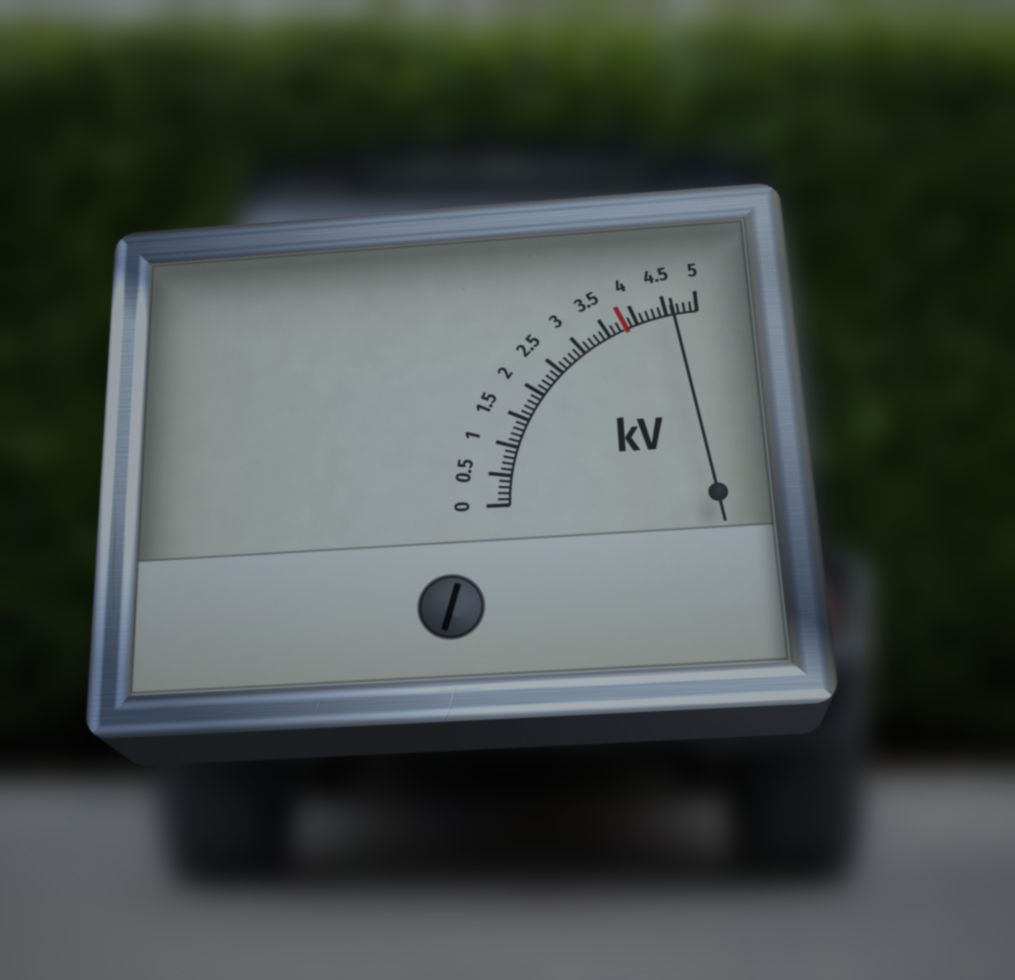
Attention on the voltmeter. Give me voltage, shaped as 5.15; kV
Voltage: 4.6; kV
